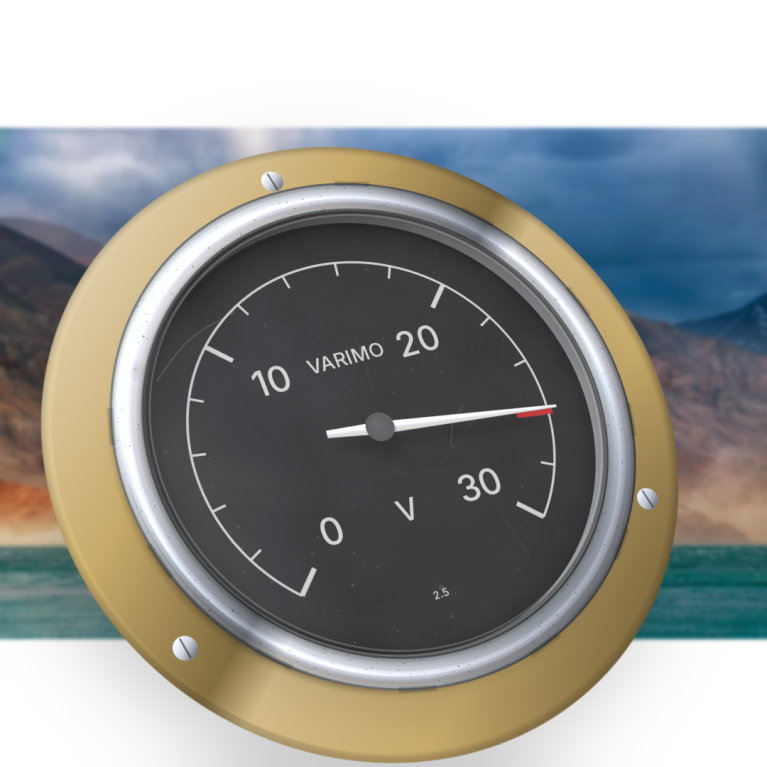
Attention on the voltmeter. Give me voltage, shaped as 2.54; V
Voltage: 26; V
